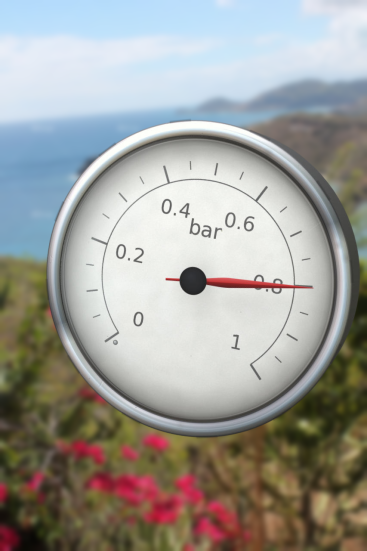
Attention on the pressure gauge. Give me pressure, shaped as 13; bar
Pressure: 0.8; bar
